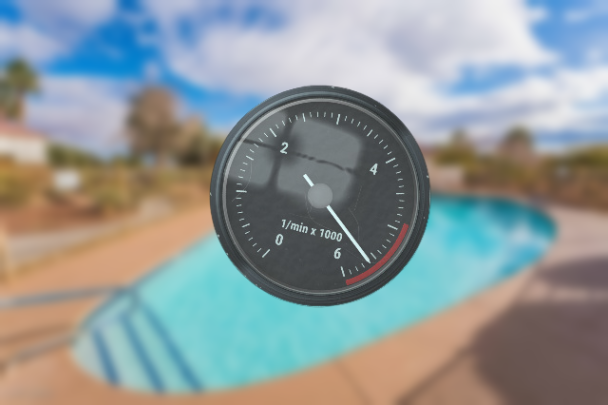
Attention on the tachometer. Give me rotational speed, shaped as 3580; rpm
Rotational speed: 5600; rpm
